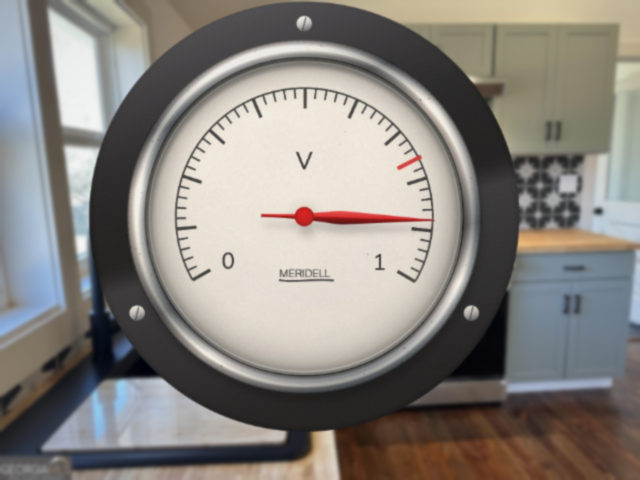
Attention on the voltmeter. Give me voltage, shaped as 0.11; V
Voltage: 0.88; V
